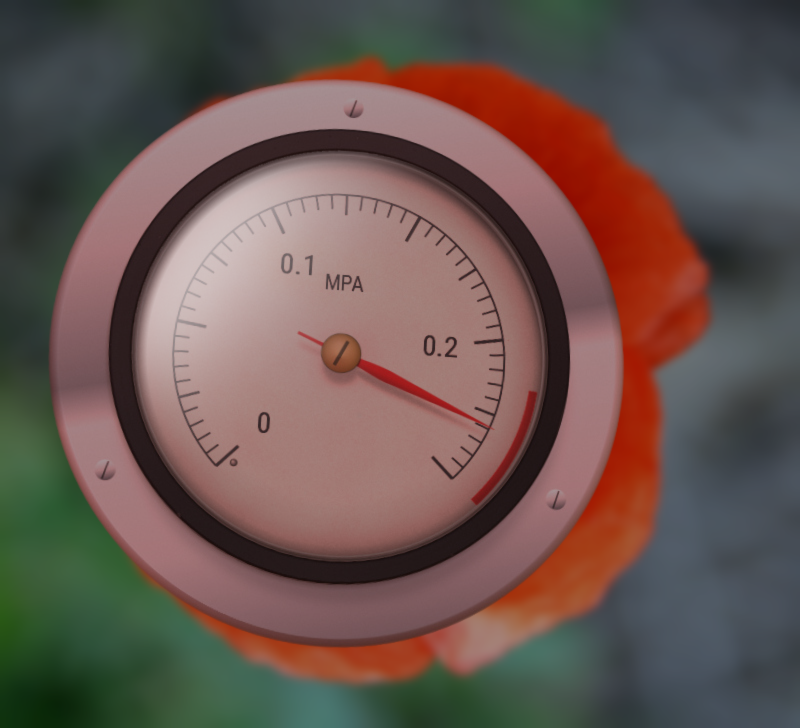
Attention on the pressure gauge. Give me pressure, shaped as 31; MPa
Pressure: 0.23; MPa
